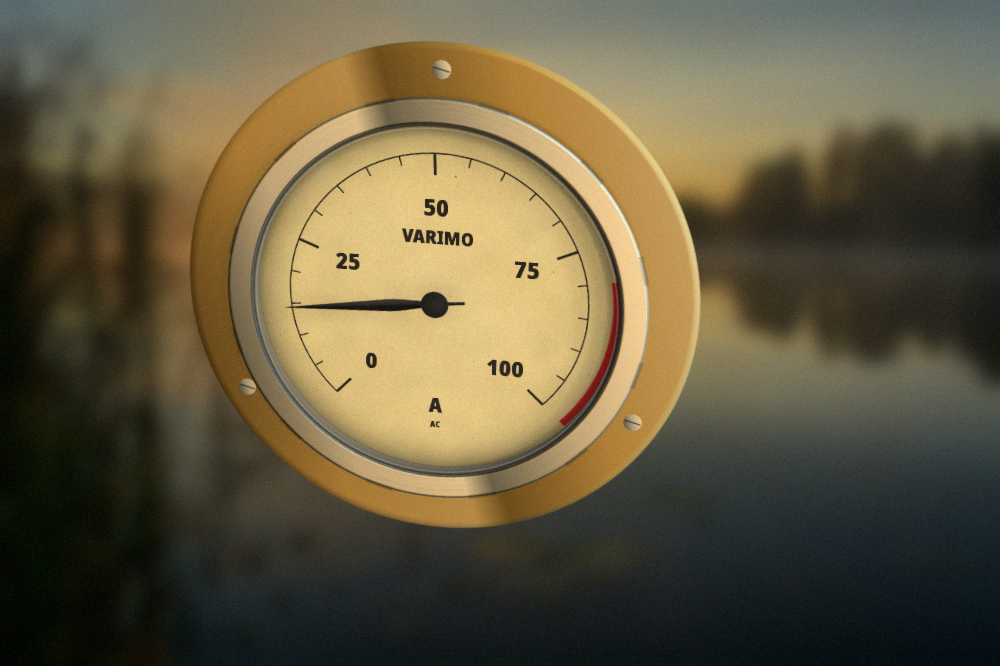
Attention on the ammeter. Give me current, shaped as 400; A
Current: 15; A
